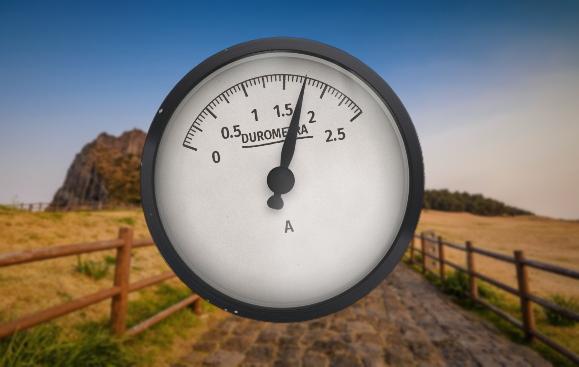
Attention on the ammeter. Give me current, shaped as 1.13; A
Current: 1.75; A
